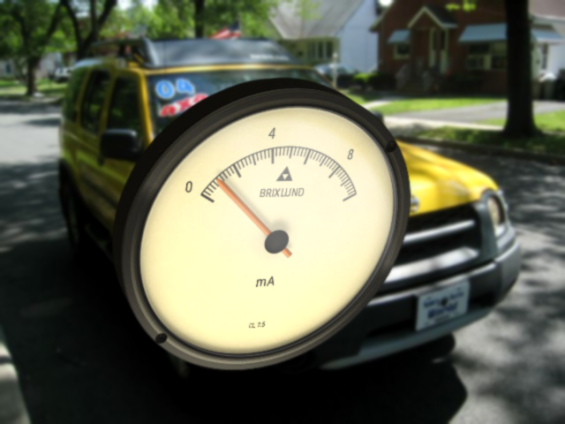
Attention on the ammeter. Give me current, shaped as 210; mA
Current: 1; mA
